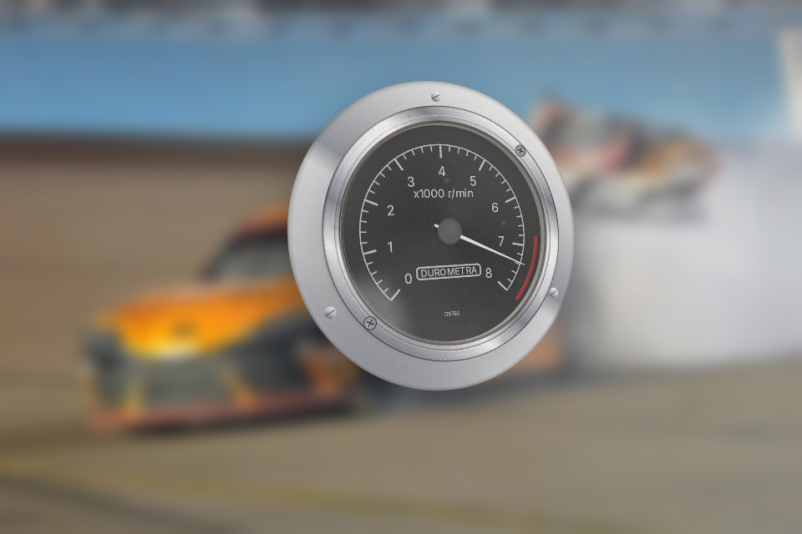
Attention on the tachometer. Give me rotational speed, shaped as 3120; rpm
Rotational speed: 7400; rpm
